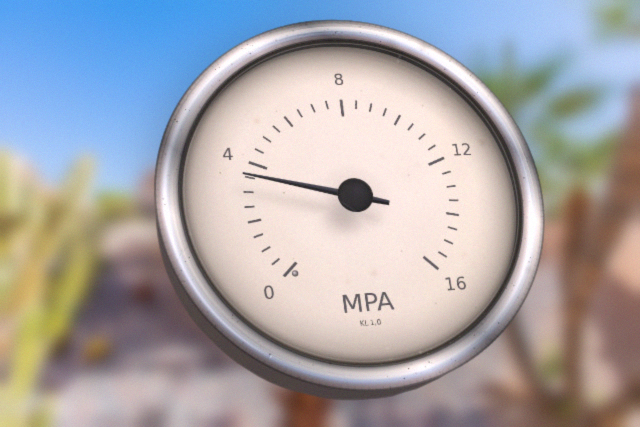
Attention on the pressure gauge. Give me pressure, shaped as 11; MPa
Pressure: 3.5; MPa
